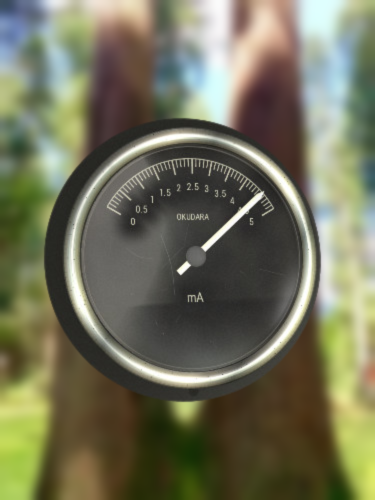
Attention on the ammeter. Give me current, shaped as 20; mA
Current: 4.5; mA
